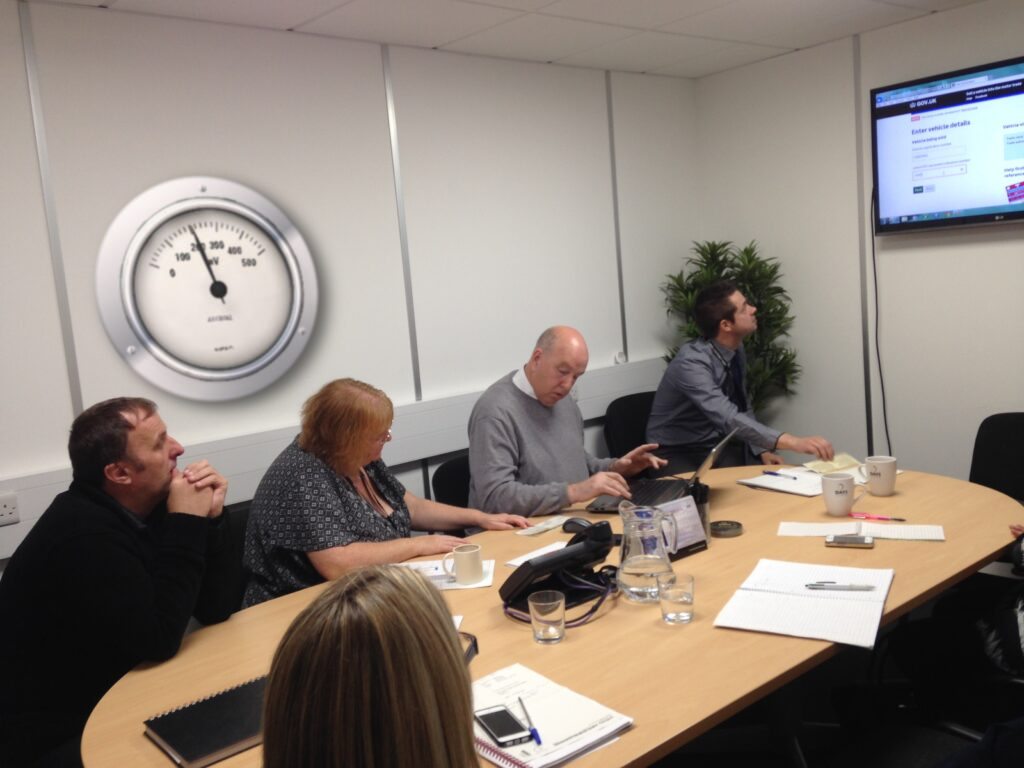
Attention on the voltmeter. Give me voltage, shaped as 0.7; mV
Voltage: 200; mV
